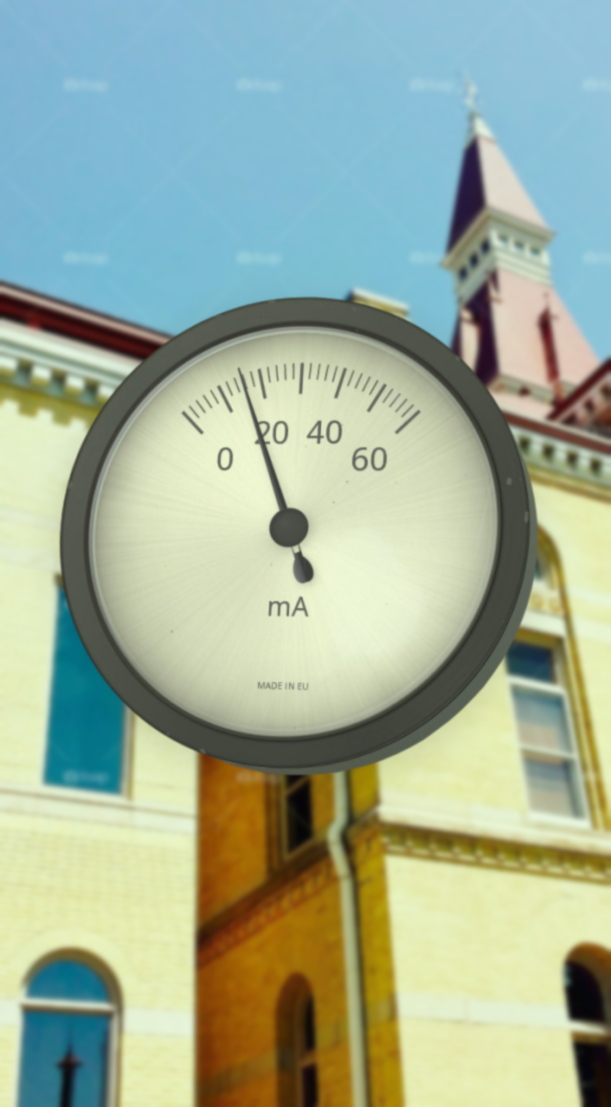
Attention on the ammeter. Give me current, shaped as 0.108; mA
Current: 16; mA
